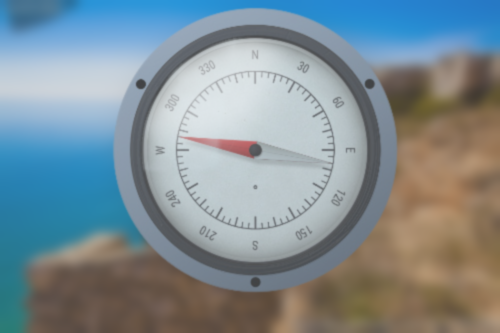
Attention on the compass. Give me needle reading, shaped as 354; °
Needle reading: 280; °
